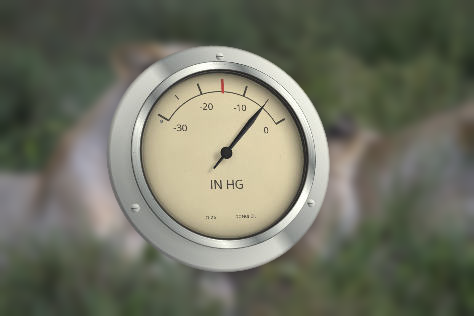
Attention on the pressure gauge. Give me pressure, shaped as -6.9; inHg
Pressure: -5; inHg
